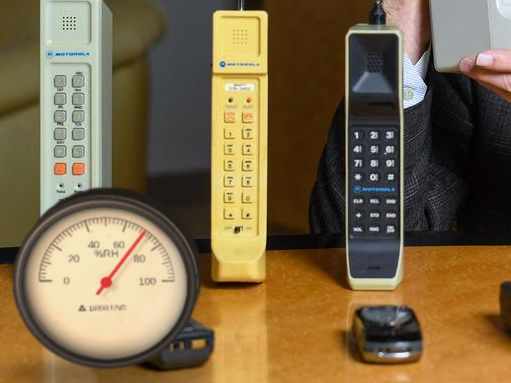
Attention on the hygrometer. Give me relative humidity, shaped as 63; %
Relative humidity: 70; %
